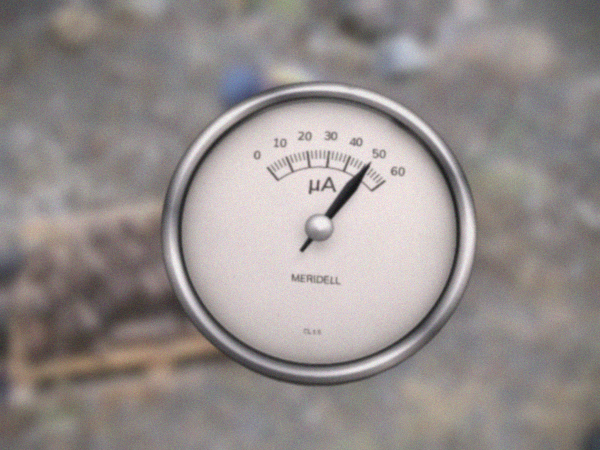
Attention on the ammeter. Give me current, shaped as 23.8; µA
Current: 50; µA
